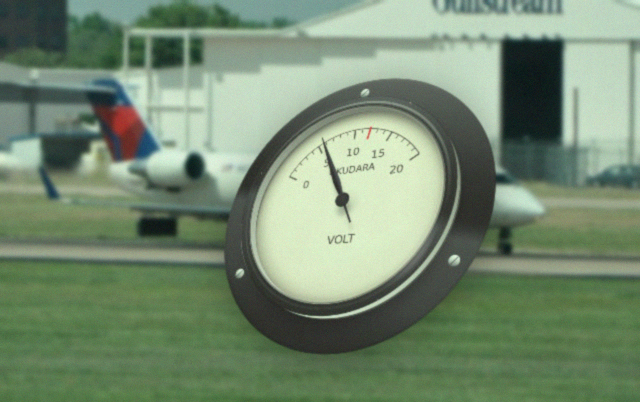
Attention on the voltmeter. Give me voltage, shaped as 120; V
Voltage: 6; V
